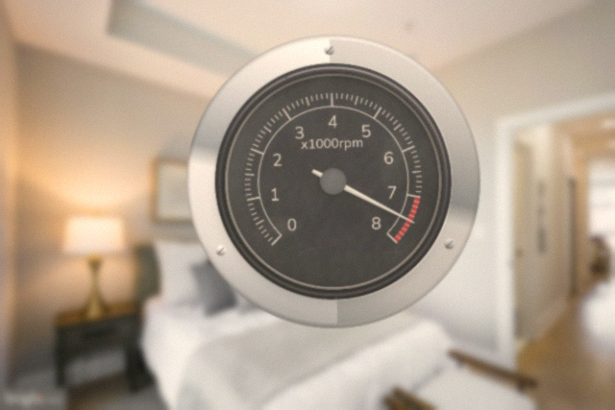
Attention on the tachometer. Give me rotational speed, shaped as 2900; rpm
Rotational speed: 7500; rpm
